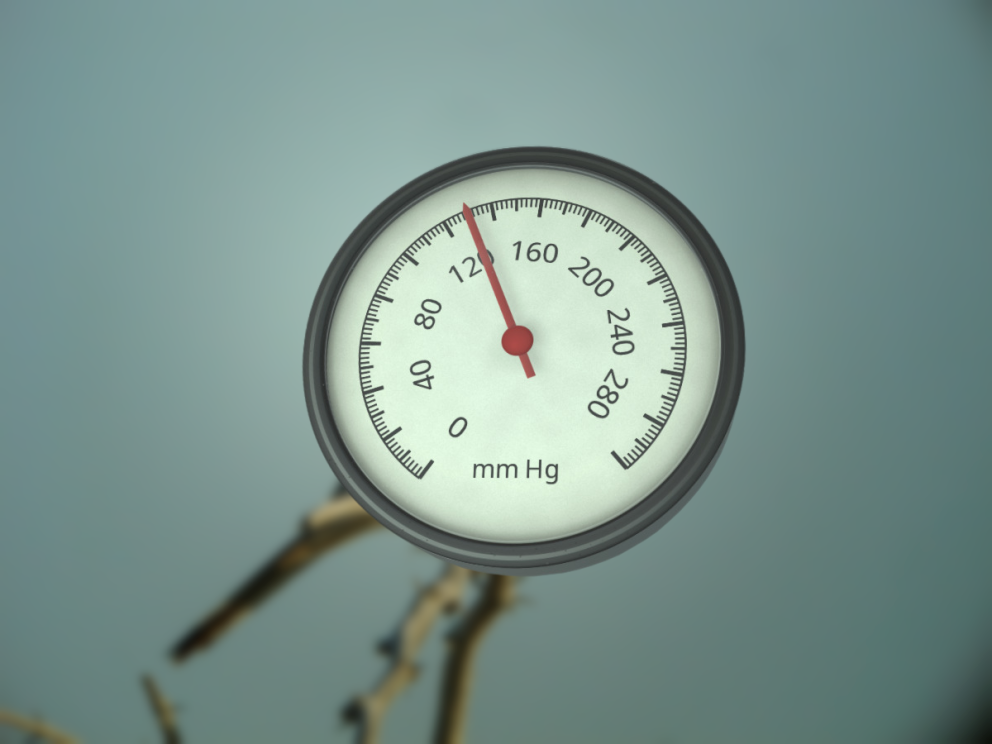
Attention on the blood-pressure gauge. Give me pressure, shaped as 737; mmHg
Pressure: 130; mmHg
